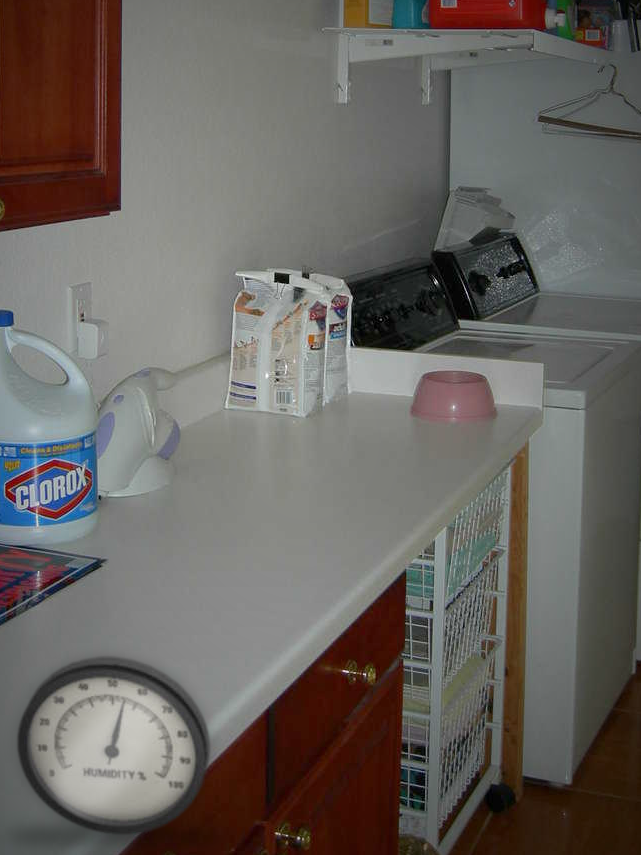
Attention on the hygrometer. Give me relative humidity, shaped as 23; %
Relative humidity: 55; %
